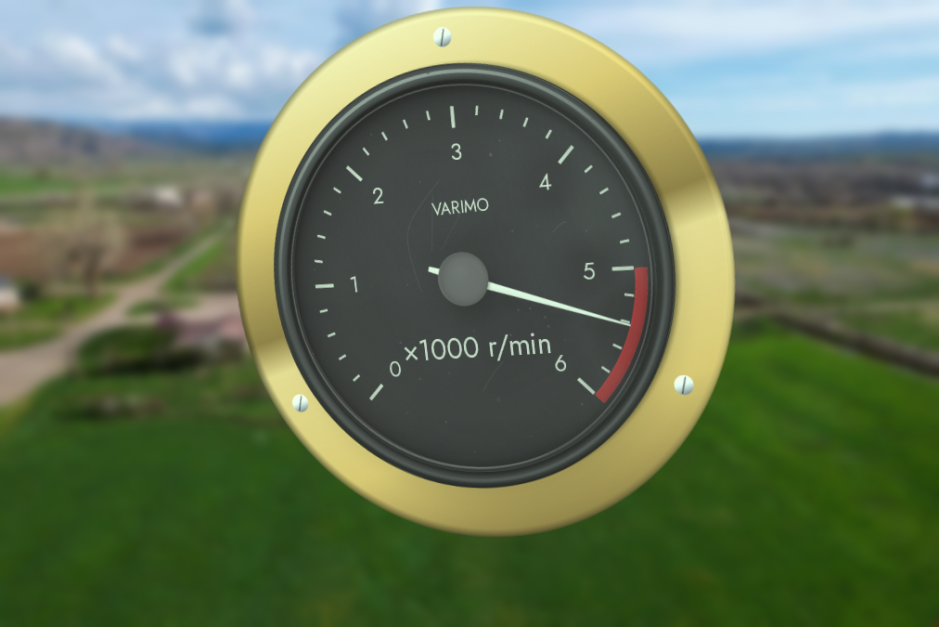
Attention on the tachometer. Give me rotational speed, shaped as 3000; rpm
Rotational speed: 5400; rpm
